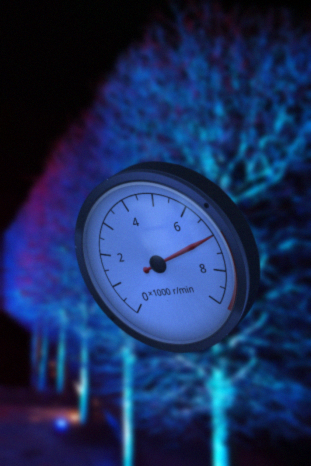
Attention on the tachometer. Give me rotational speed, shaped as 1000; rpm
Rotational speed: 7000; rpm
